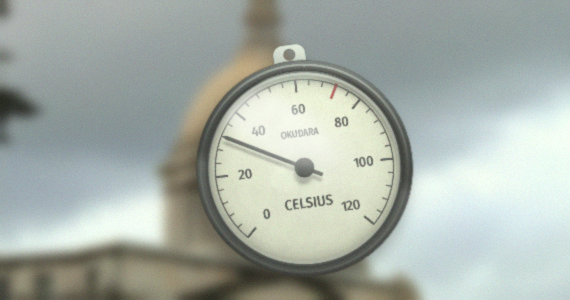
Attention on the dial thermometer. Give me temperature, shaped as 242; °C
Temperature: 32; °C
